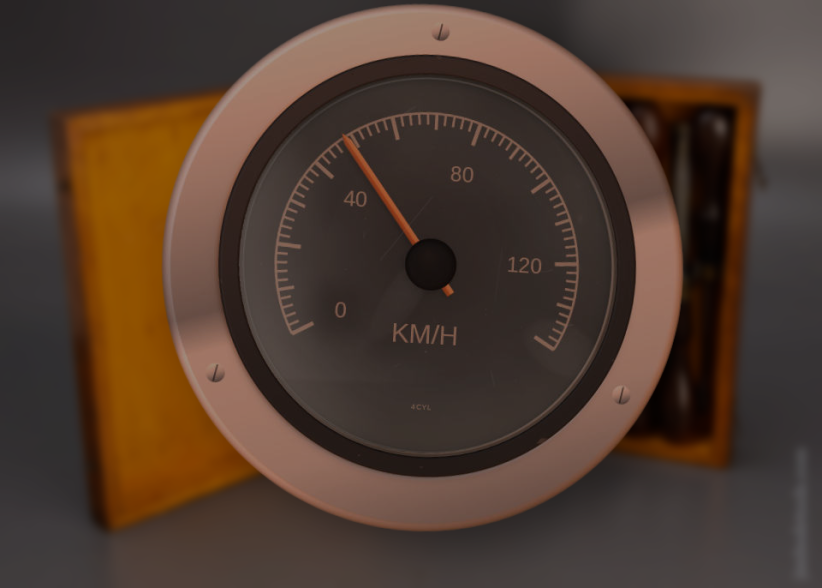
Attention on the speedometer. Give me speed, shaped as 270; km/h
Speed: 48; km/h
